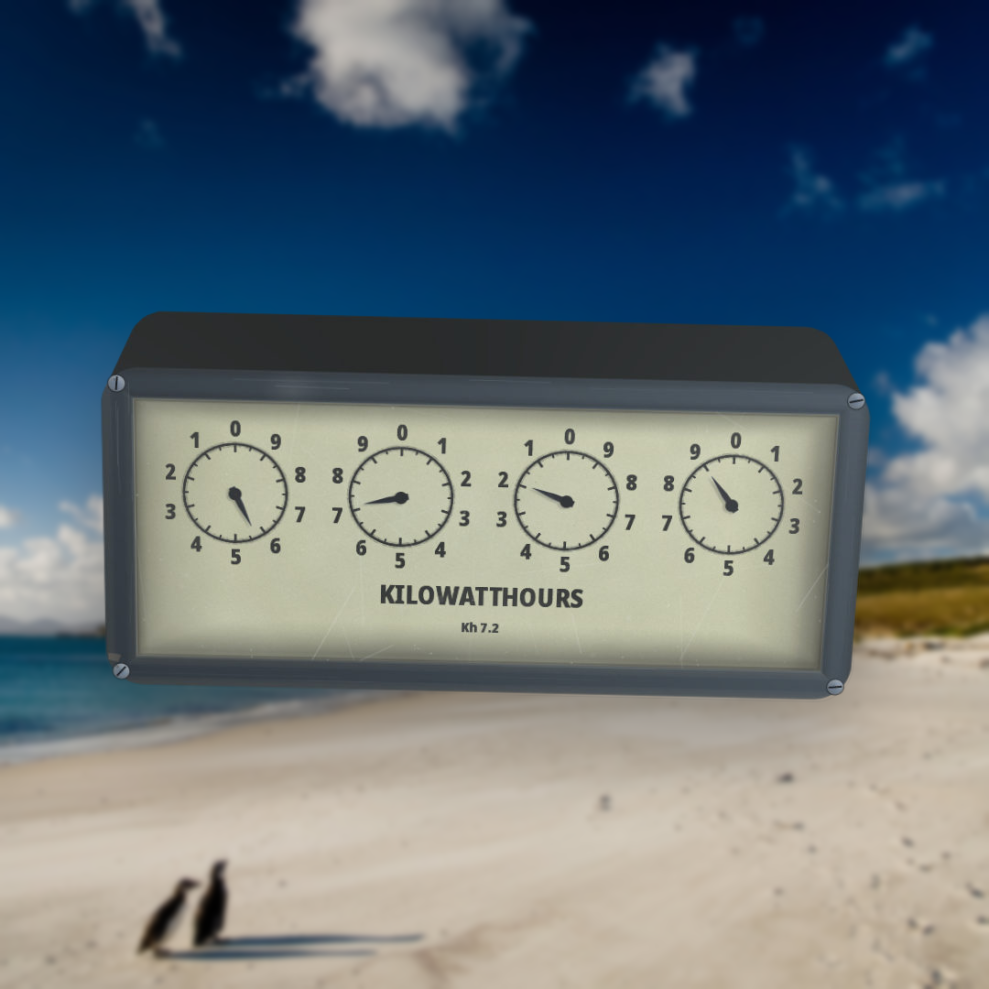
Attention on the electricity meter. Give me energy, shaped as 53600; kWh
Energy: 5719; kWh
